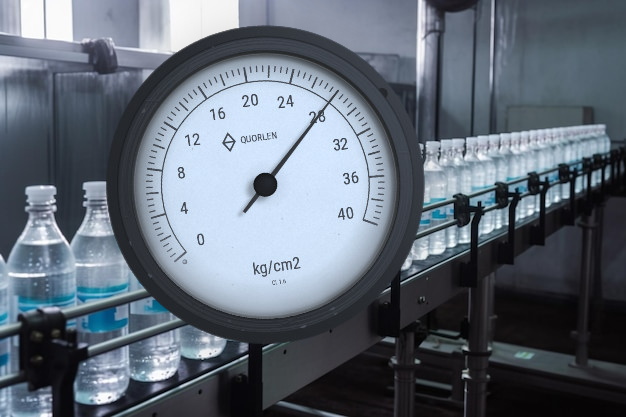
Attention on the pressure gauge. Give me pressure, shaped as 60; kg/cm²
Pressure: 28; kg/cm²
